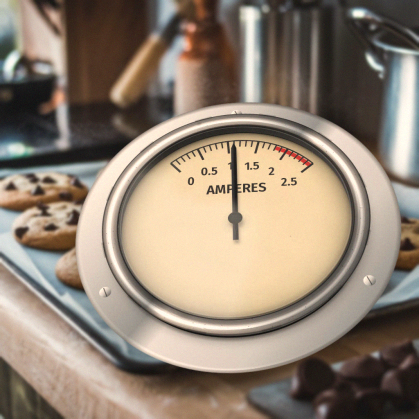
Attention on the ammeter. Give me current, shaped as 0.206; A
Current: 1.1; A
